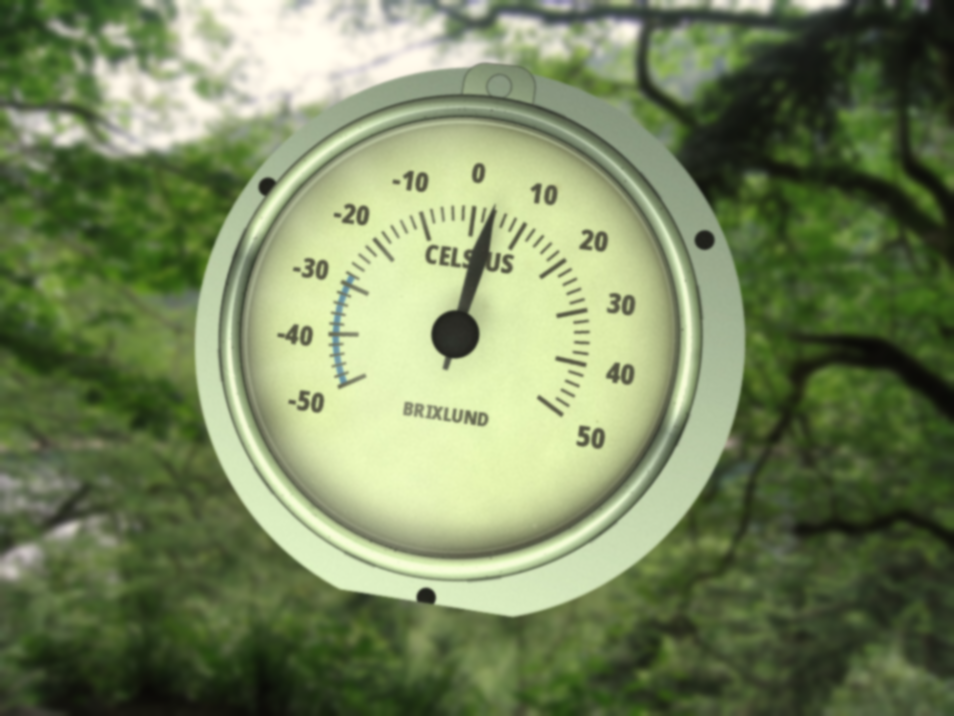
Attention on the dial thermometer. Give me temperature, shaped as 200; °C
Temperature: 4; °C
